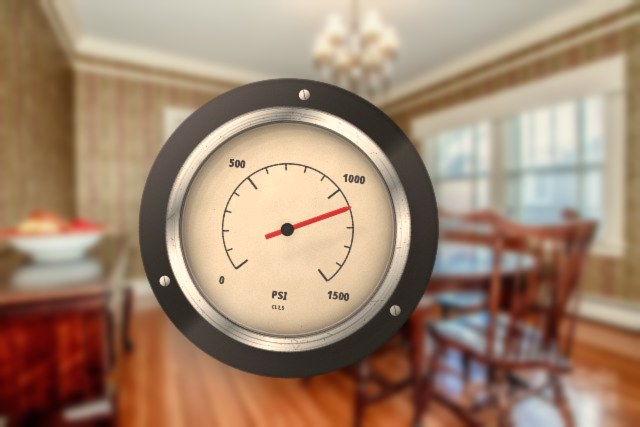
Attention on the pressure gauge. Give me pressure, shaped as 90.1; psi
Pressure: 1100; psi
